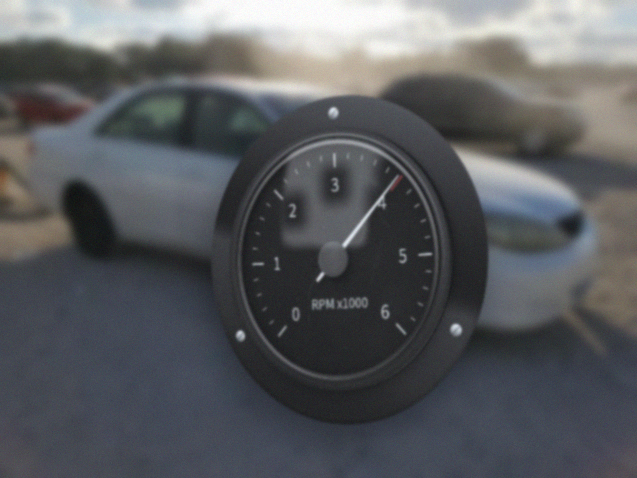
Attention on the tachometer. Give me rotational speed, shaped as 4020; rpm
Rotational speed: 4000; rpm
